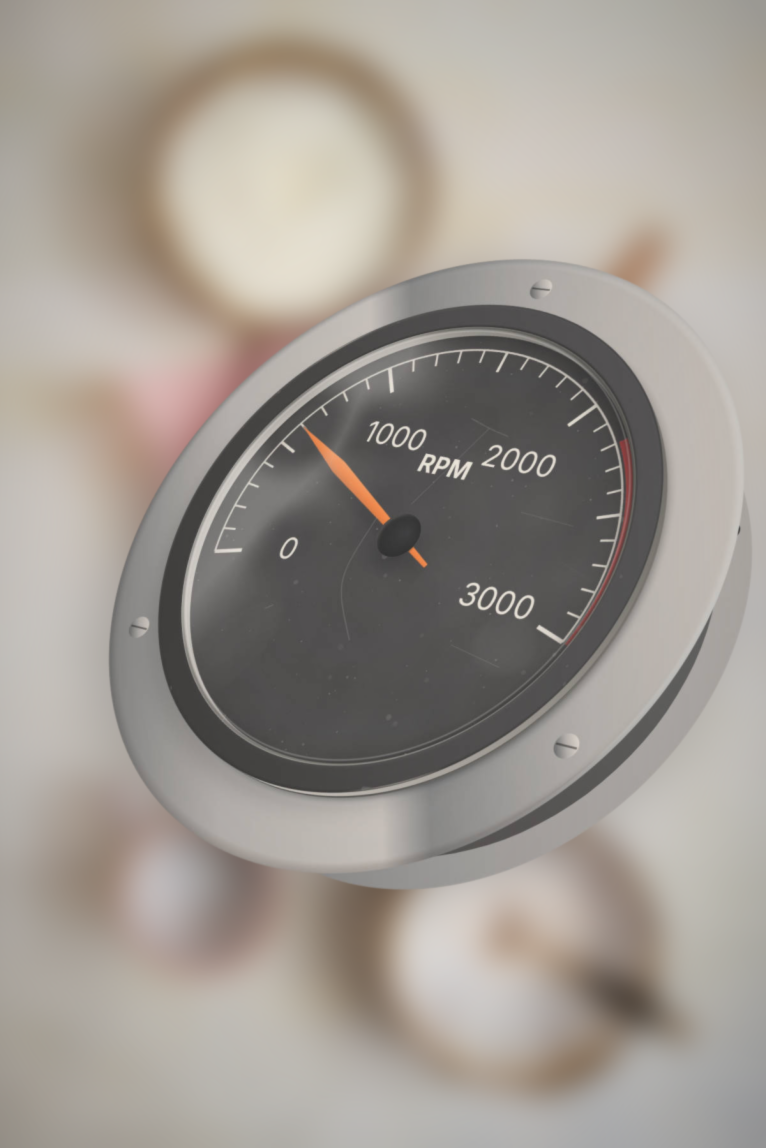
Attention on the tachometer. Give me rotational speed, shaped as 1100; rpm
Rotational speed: 600; rpm
